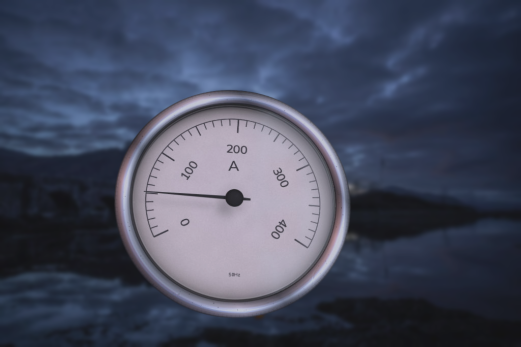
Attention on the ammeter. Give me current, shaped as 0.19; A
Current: 50; A
